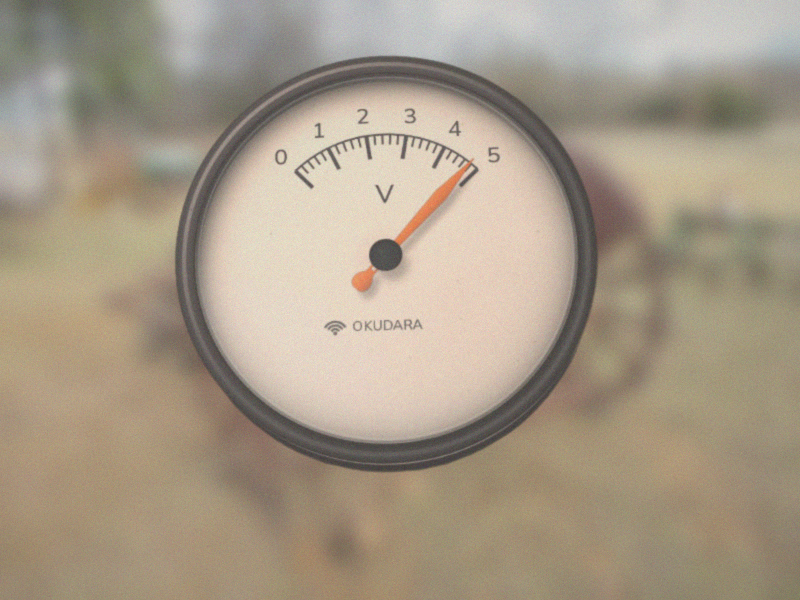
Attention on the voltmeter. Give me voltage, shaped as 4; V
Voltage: 4.8; V
